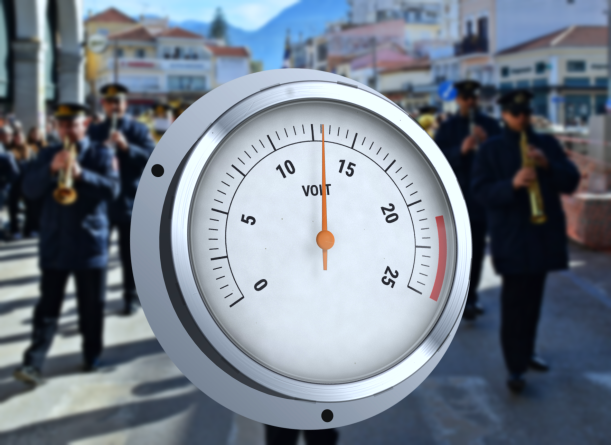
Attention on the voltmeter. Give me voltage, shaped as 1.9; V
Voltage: 13; V
